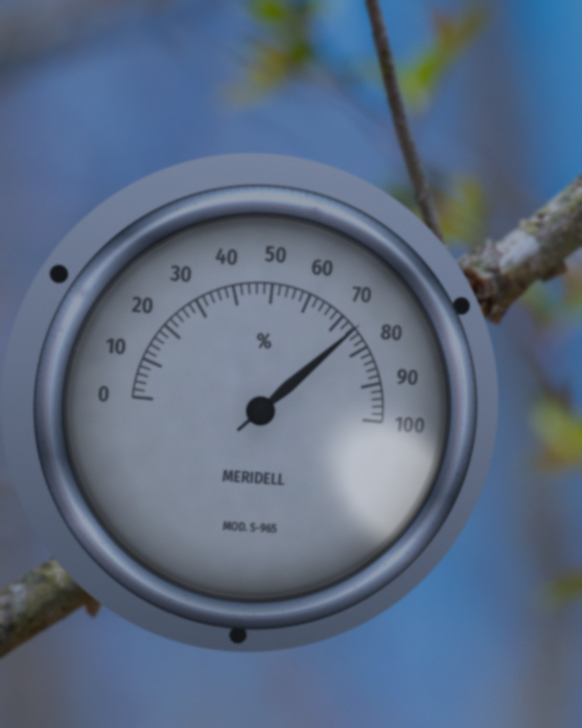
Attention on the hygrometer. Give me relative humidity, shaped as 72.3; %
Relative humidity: 74; %
